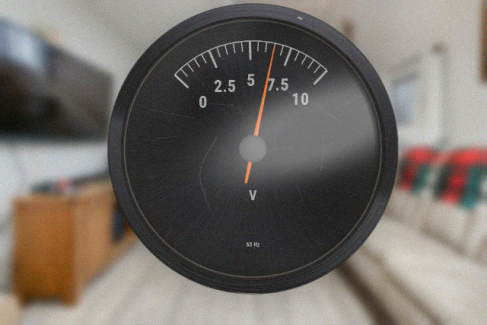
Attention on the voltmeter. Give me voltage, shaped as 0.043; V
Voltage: 6.5; V
